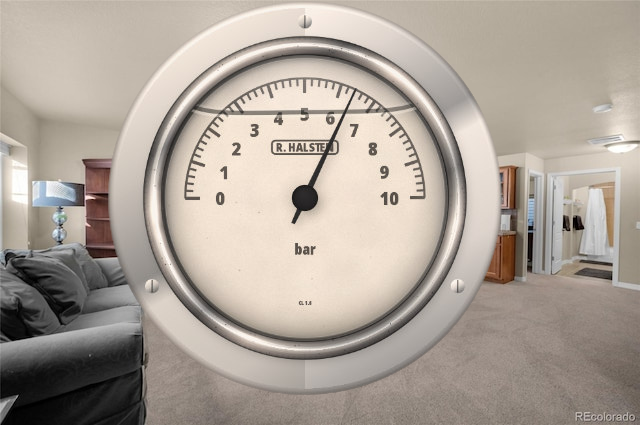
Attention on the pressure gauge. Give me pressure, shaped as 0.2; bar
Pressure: 6.4; bar
